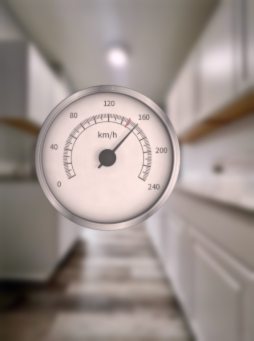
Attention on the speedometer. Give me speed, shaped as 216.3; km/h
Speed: 160; km/h
